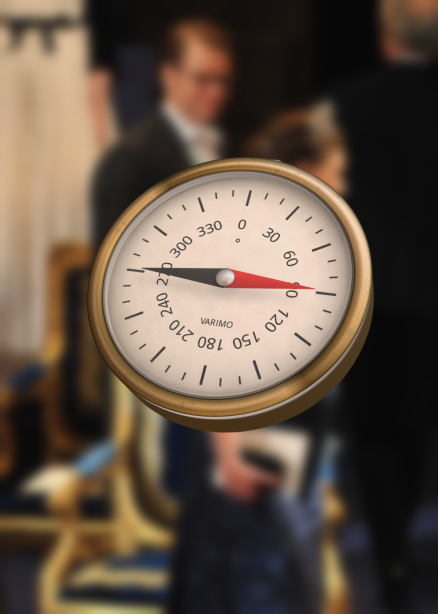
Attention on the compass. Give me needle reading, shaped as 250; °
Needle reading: 90; °
